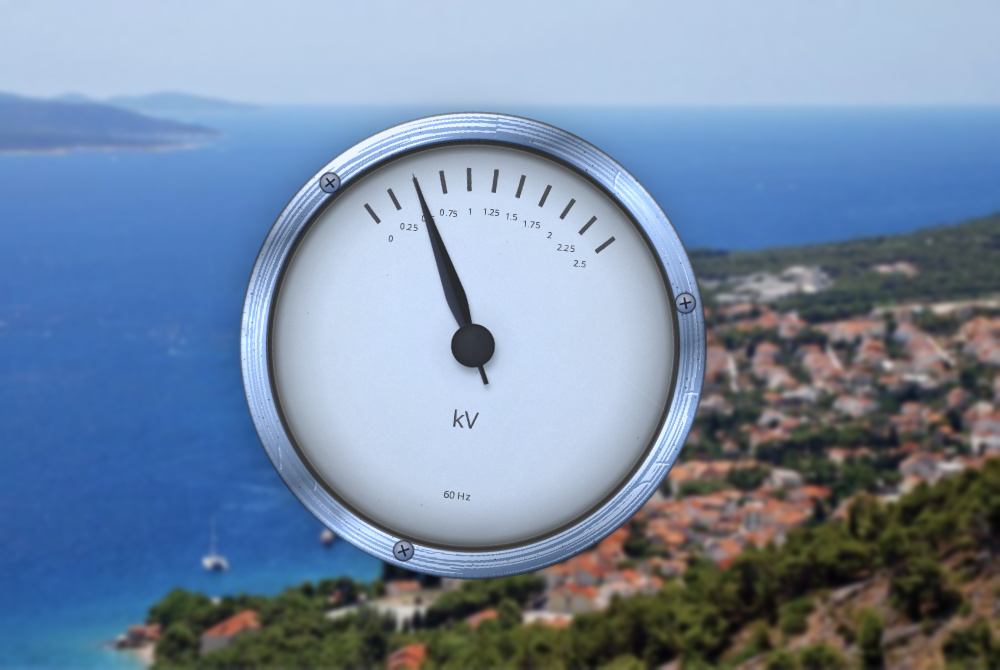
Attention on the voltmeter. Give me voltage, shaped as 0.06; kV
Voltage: 0.5; kV
